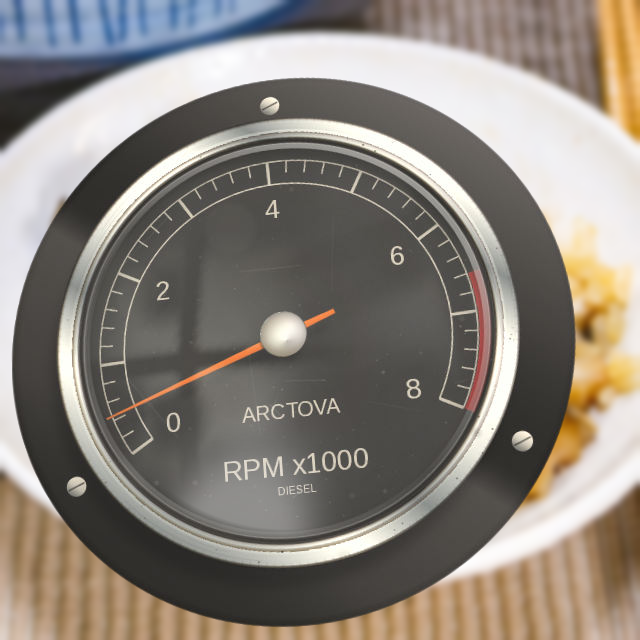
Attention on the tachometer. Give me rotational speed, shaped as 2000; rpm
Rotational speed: 400; rpm
